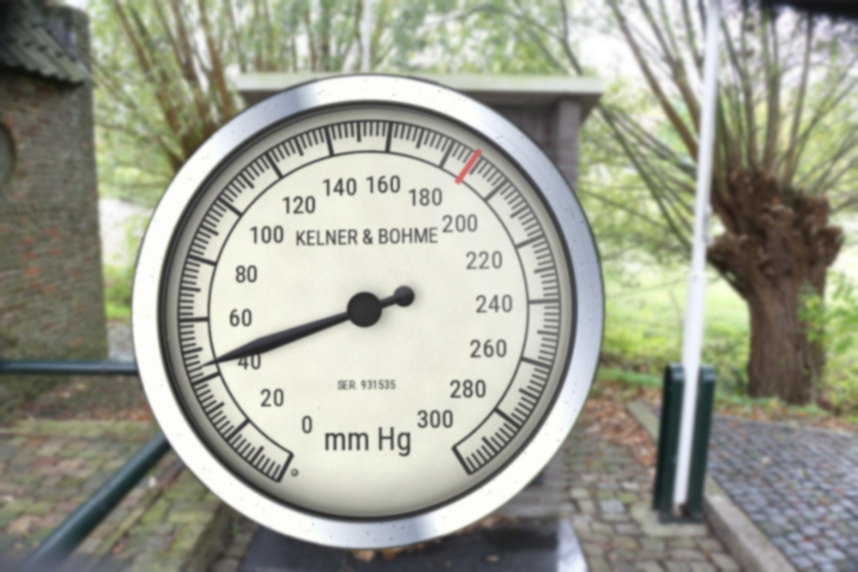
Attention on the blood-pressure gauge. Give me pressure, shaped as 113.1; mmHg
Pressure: 44; mmHg
